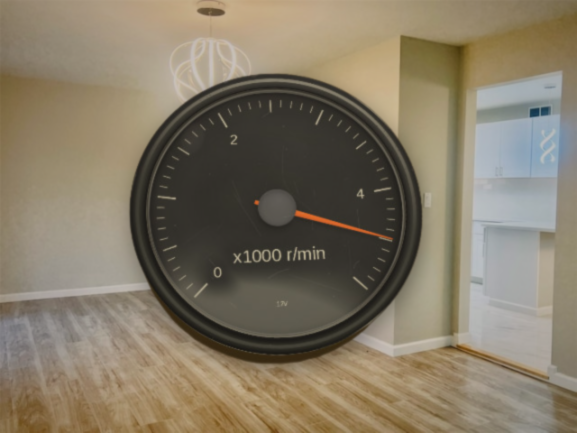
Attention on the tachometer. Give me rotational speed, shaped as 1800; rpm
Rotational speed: 4500; rpm
